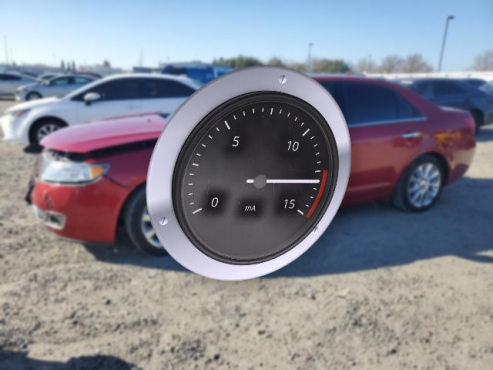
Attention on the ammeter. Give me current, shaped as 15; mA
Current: 13; mA
